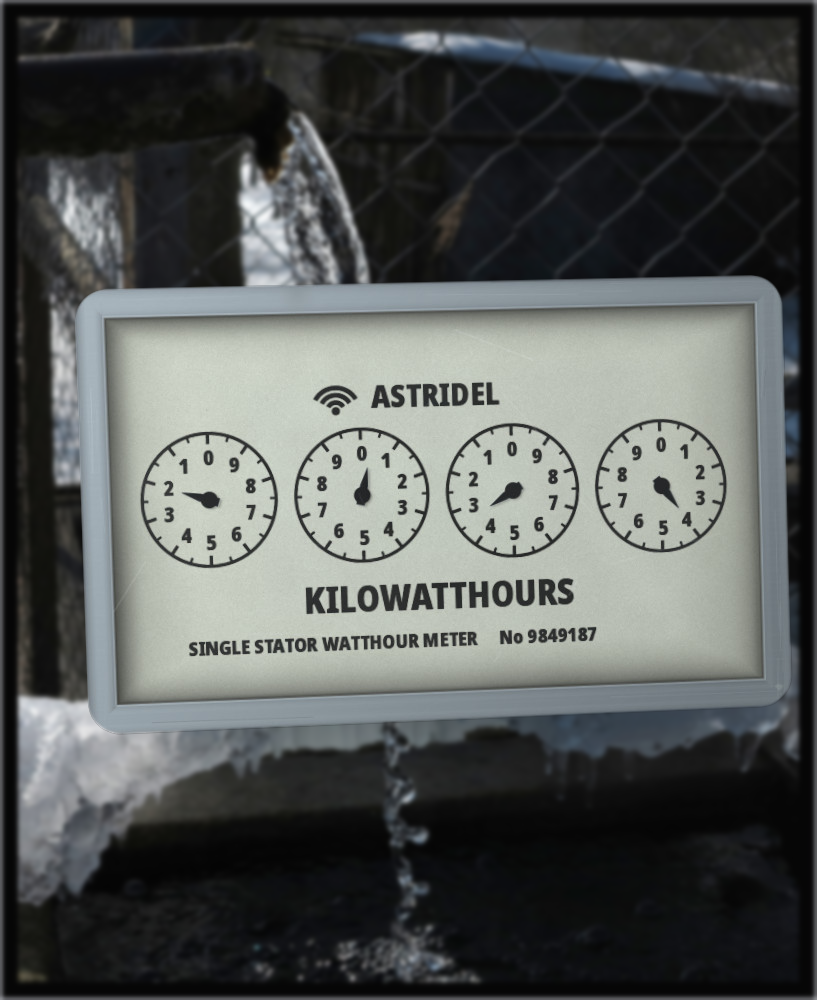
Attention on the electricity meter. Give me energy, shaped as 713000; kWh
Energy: 2034; kWh
